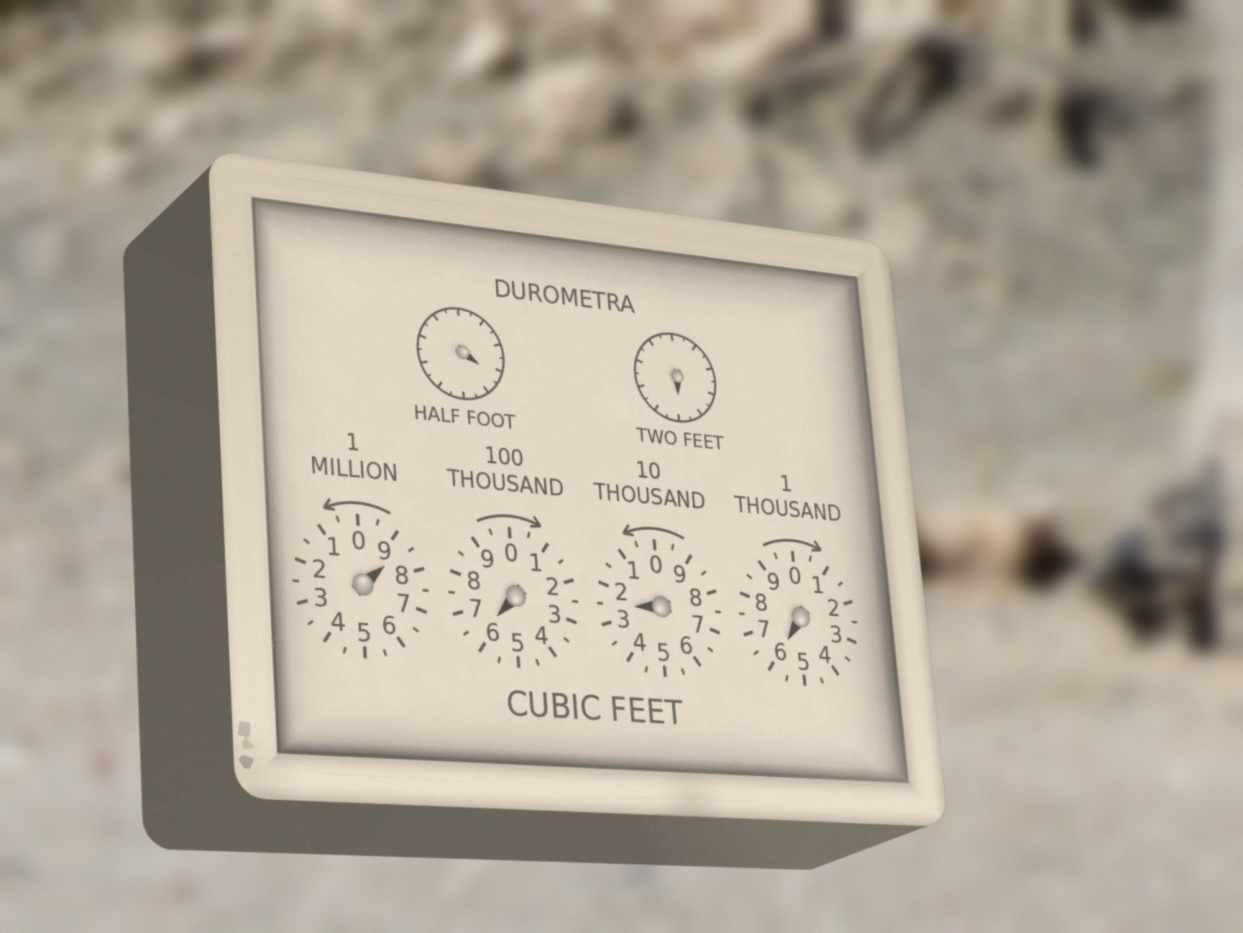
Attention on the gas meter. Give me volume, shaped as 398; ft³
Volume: 862600; ft³
